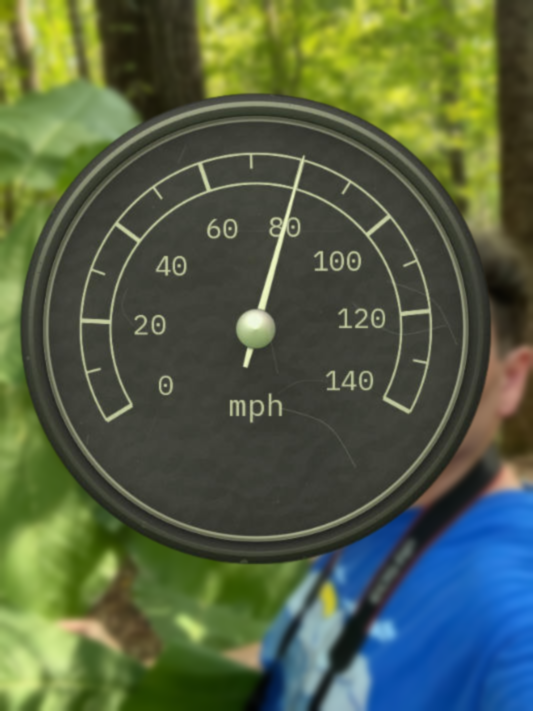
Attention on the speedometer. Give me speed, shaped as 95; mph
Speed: 80; mph
